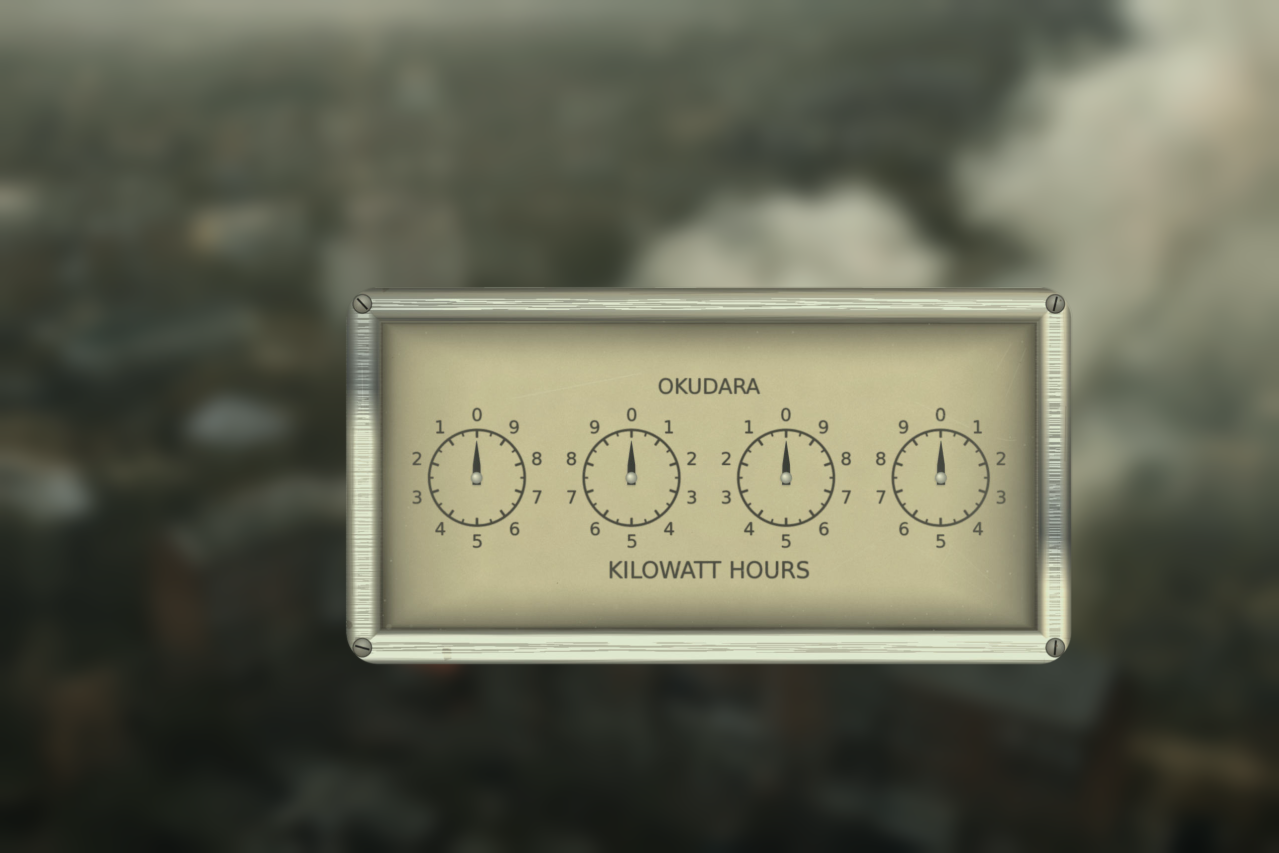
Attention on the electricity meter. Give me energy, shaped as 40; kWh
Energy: 0; kWh
